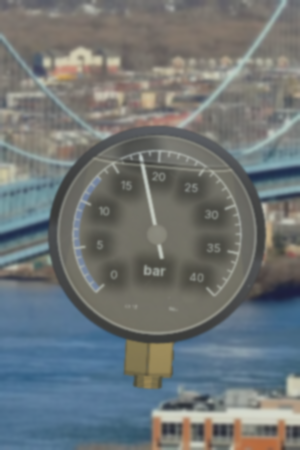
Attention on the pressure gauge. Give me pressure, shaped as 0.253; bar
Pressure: 18; bar
